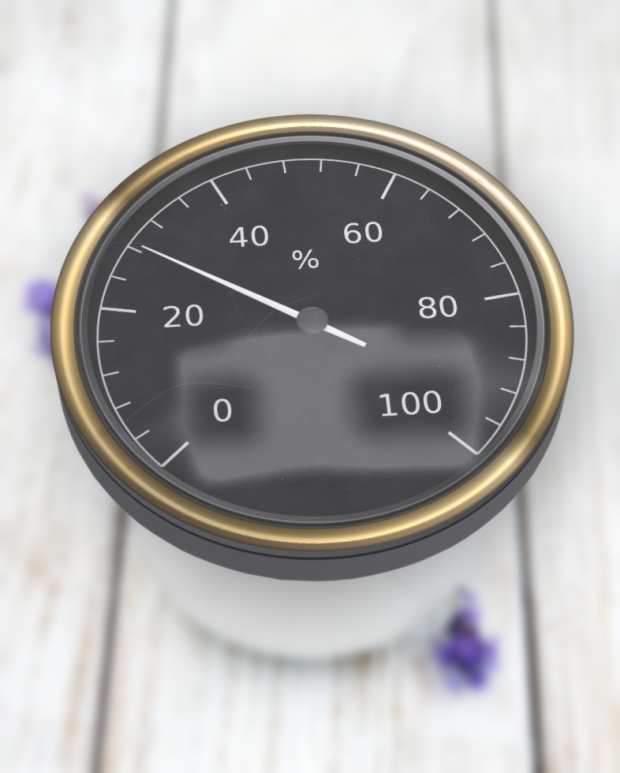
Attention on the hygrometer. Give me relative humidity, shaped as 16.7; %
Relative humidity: 28; %
